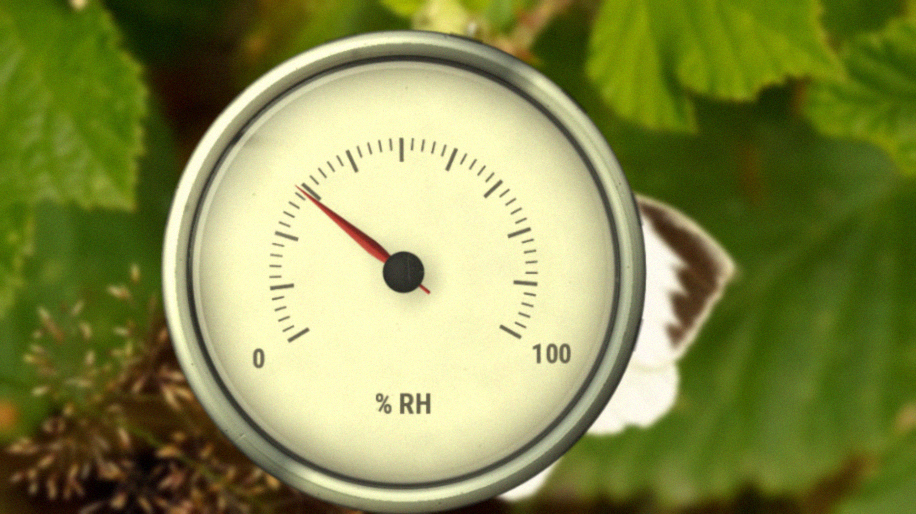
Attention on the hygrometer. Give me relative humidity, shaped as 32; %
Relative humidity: 29; %
